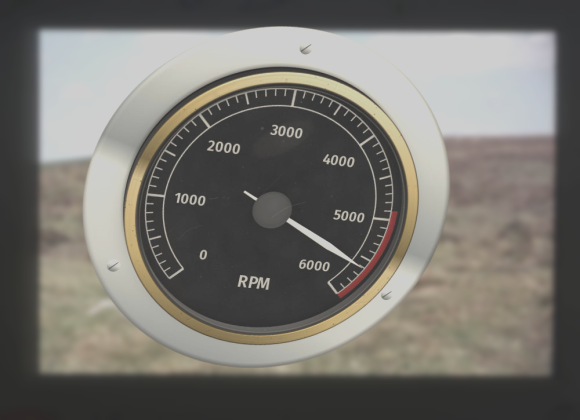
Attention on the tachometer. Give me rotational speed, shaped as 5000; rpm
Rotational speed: 5600; rpm
